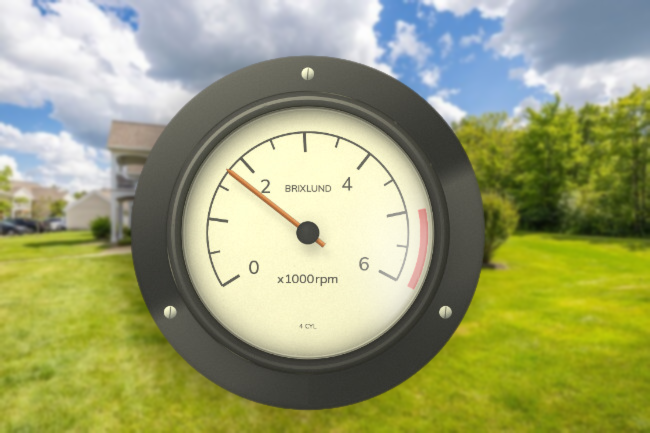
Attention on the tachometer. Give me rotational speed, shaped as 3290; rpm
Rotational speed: 1750; rpm
